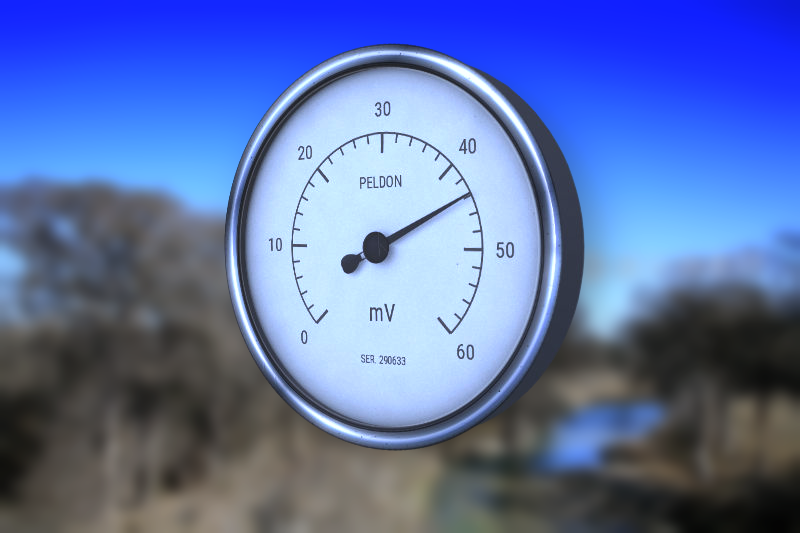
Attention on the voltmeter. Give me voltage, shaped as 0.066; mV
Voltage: 44; mV
